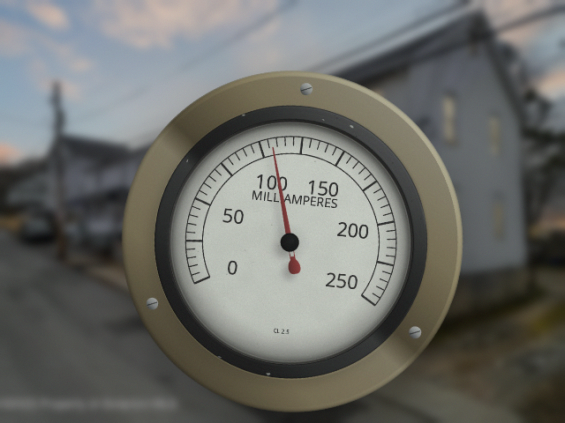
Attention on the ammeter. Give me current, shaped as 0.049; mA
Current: 107.5; mA
